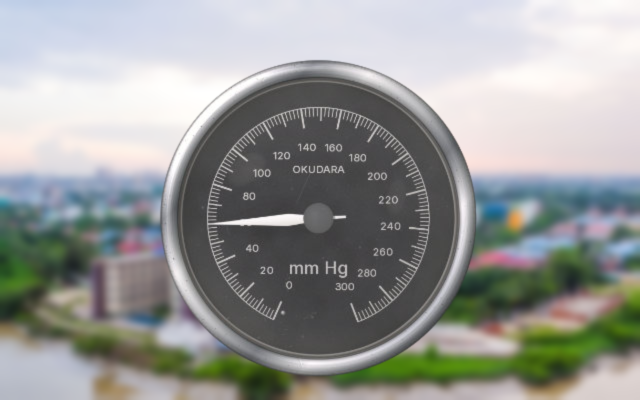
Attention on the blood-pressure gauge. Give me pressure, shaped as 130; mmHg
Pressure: 60; mmHg
